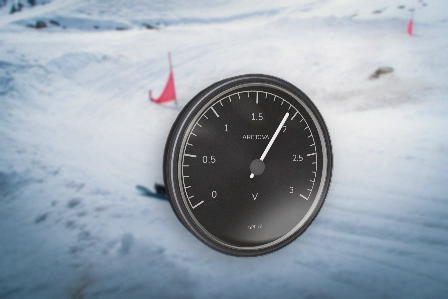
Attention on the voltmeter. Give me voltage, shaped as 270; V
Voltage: 1.9; V
